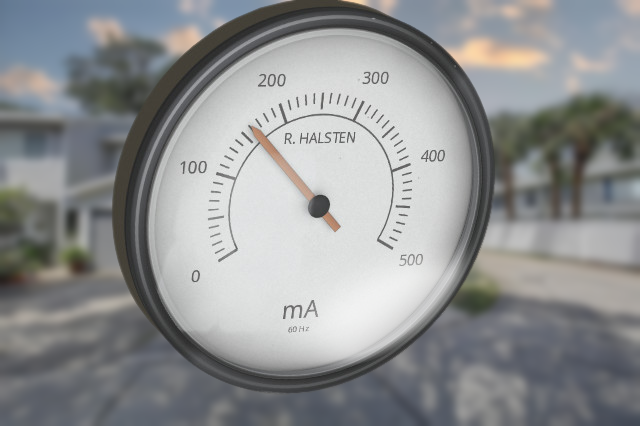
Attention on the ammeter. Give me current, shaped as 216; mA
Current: 160; mA
